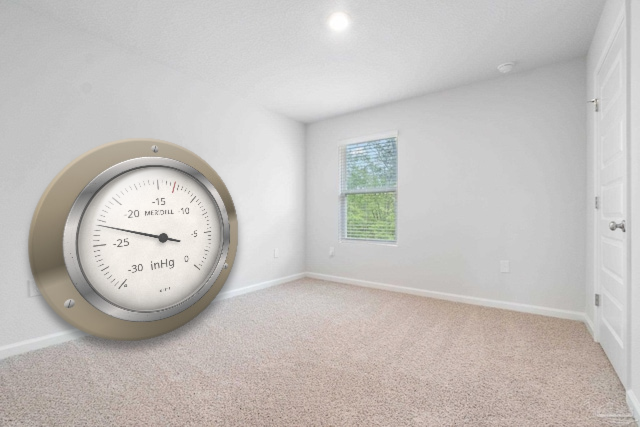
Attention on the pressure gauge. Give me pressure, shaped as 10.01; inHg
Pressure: -23; inHg
